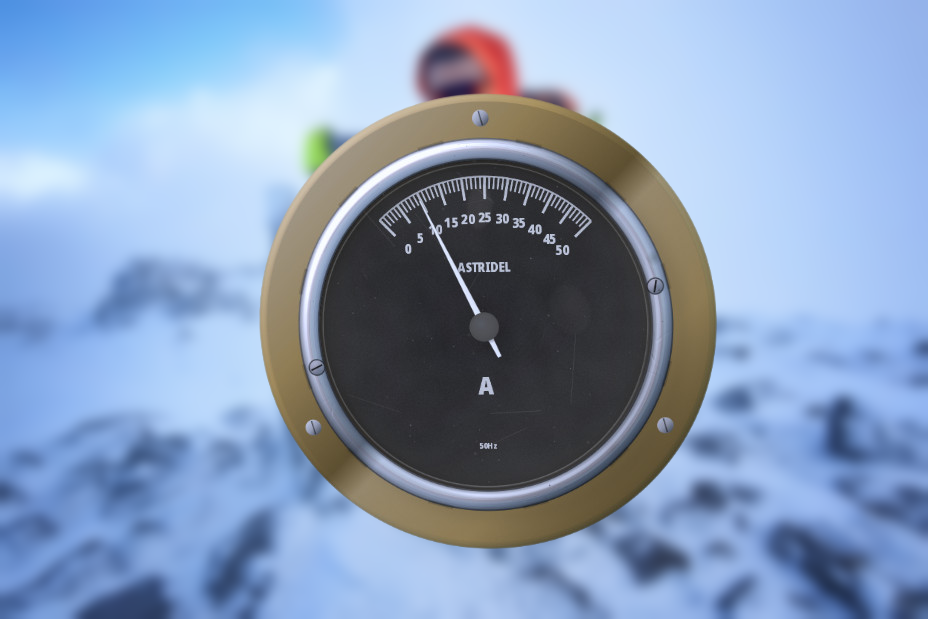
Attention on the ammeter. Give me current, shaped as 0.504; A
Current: 10; A
